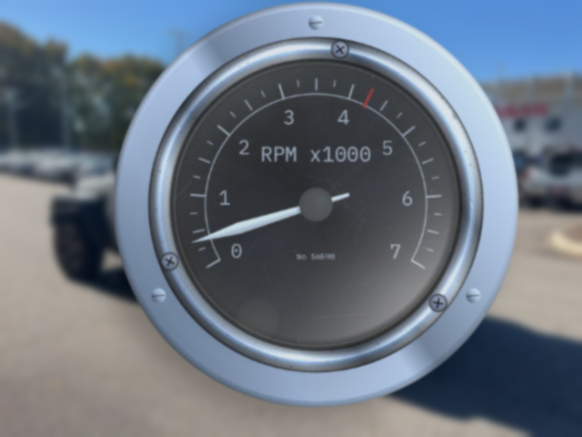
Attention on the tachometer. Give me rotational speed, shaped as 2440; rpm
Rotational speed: 375; rpm
